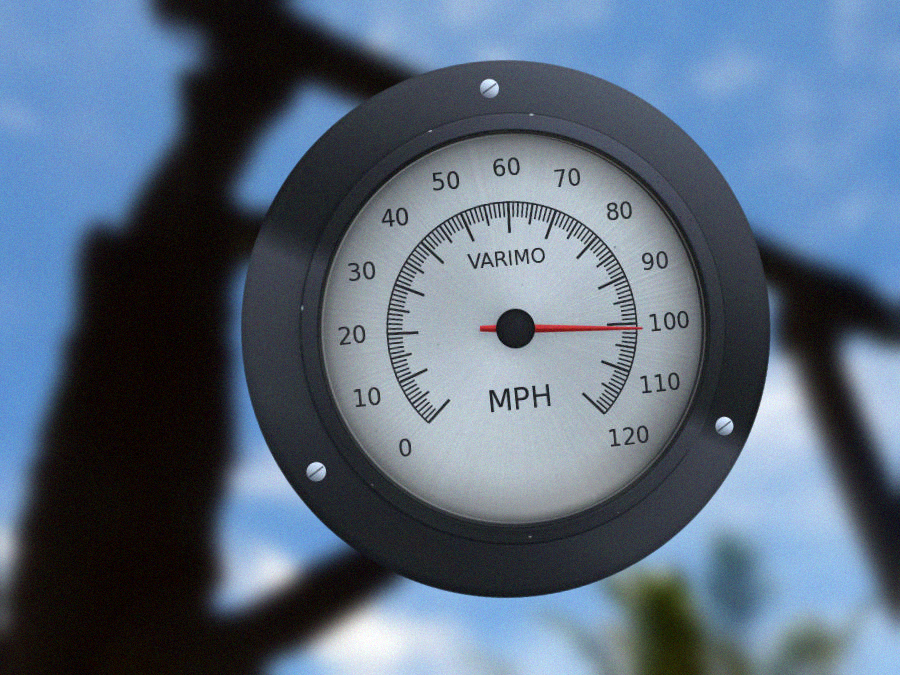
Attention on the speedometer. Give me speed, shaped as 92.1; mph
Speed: 101; mph
